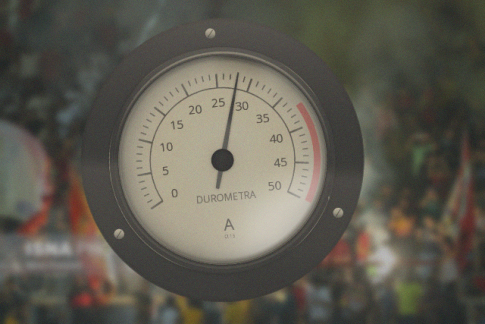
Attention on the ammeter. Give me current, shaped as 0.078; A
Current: 28; A
